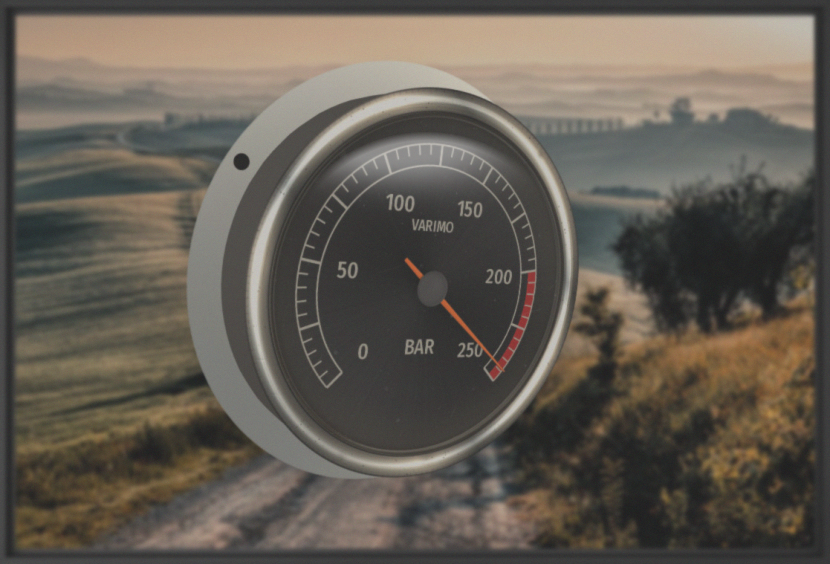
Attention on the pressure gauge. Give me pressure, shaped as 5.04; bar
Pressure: 245; bar
